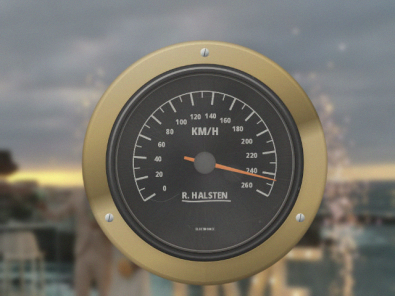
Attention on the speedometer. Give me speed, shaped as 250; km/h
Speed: 245; km/h
